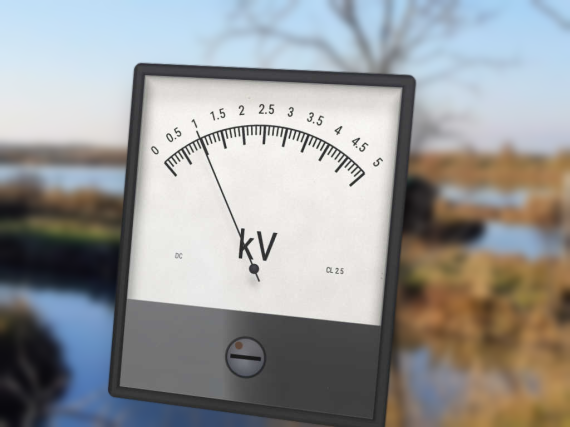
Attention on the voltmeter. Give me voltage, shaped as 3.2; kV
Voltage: 1; kV
